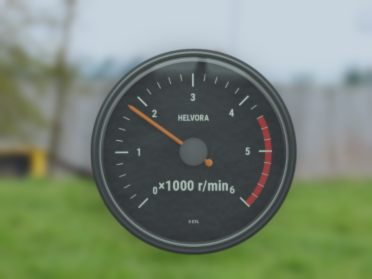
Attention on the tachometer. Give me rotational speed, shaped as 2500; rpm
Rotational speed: 1800; rpm
